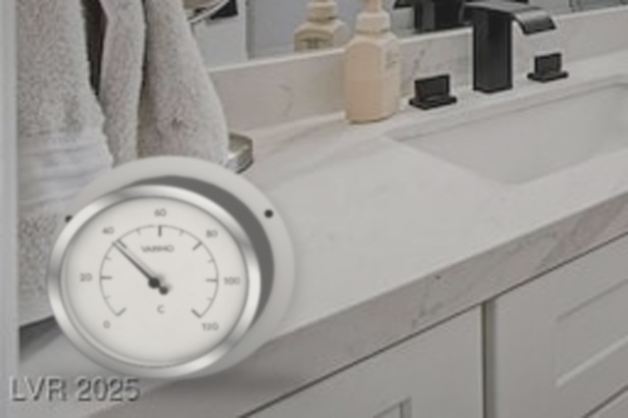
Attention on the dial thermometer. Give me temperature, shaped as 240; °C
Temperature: 40; °C
